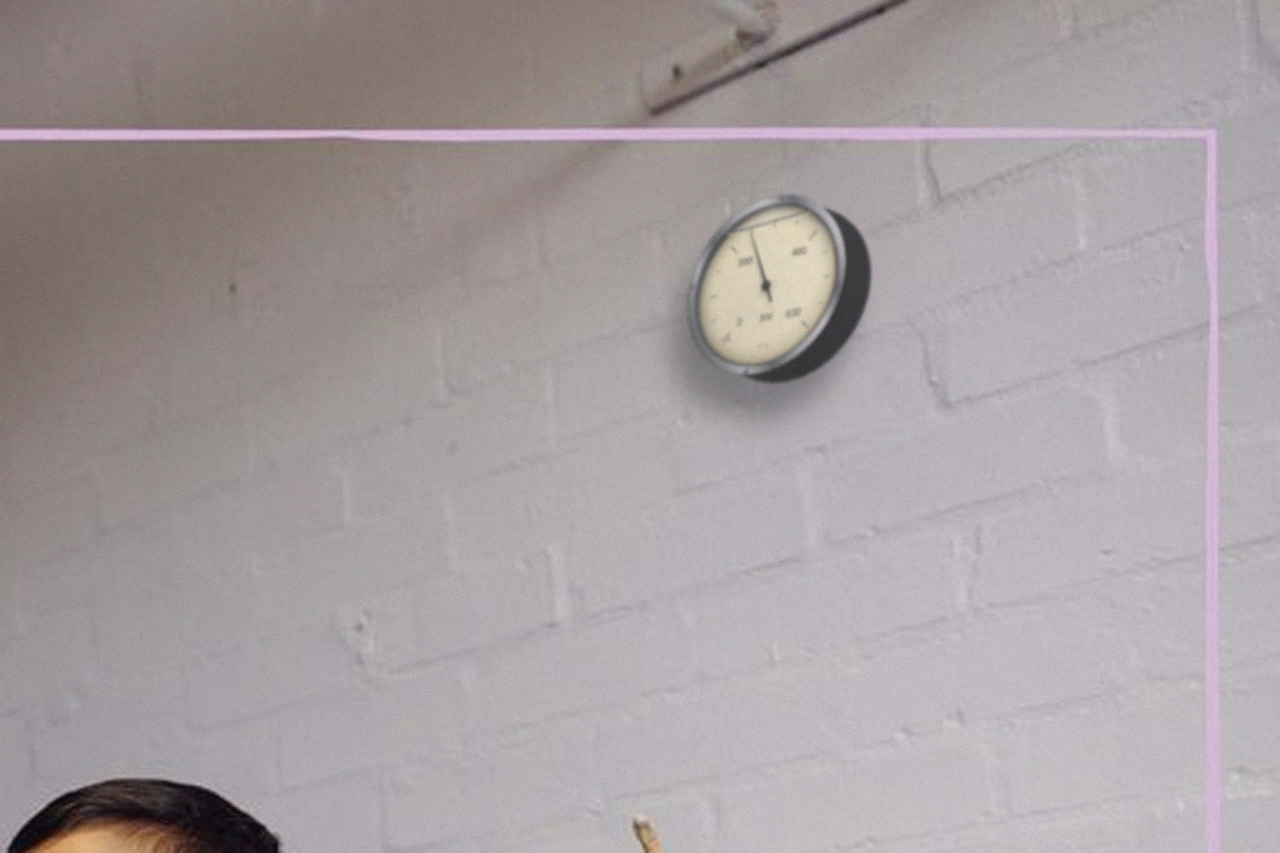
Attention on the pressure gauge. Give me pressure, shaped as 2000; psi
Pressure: 250; psi
